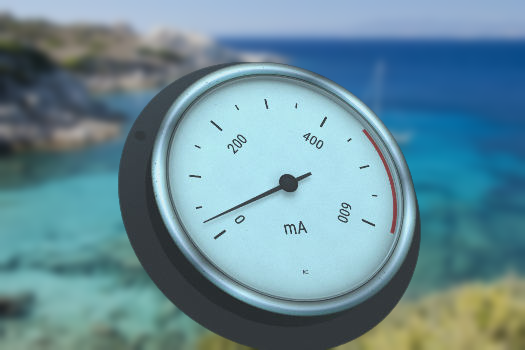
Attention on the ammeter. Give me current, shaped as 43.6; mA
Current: 25; mA
